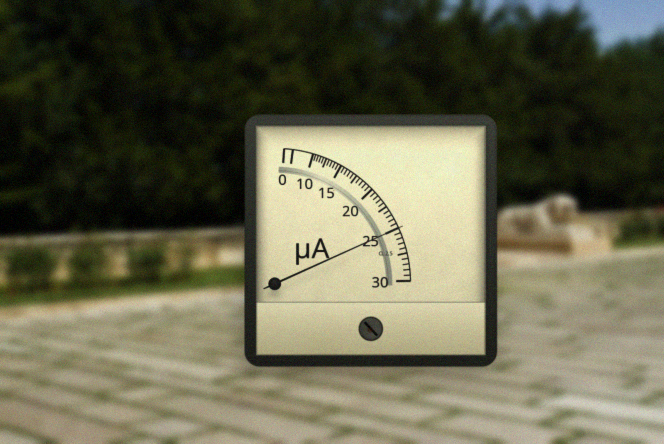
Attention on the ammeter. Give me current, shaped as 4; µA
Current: 25; µA
